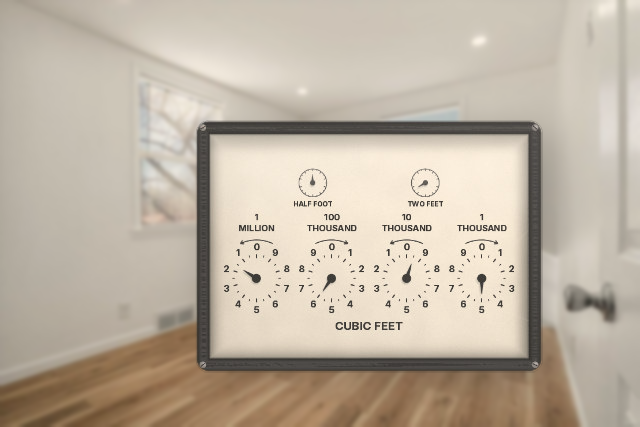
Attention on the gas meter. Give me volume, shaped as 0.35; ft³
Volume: 159500; ft³
